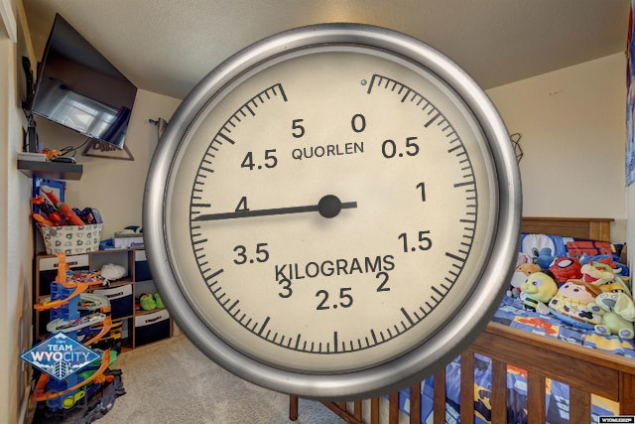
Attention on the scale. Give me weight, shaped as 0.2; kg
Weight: 3.9; kg
